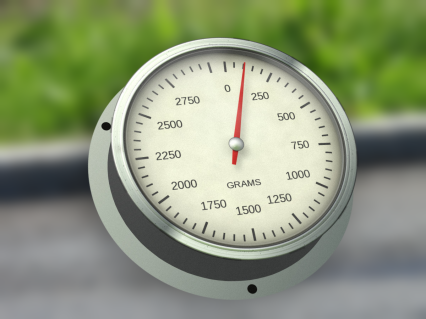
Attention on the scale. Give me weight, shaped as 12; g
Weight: 100; g
